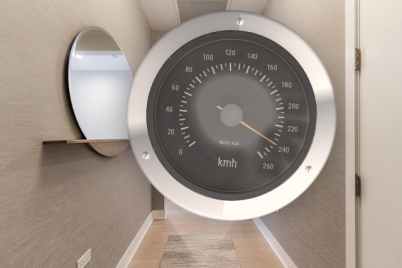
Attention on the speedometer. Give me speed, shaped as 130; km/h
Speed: 240; km/h
